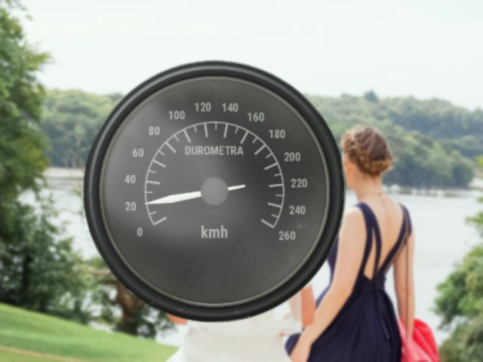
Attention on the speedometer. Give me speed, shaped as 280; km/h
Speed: 20; km/h
